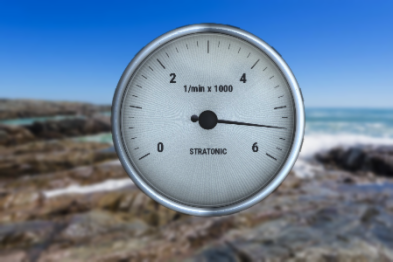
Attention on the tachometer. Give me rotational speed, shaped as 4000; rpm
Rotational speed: 5400; rpm
